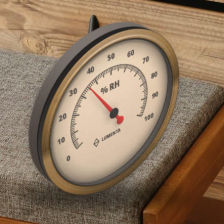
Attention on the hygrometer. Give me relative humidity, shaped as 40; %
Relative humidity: 35; %
